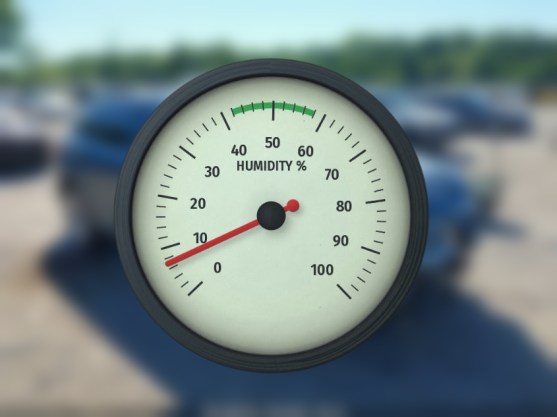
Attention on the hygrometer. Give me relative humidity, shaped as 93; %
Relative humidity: 7; %
